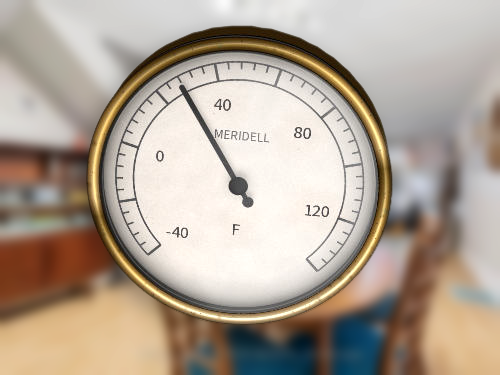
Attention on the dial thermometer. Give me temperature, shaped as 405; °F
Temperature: 28; °F
